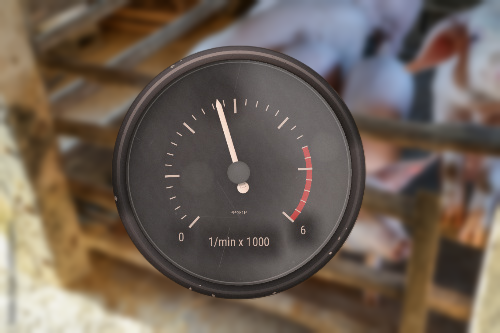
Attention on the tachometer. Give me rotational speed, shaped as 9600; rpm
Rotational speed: 2700; rpm
